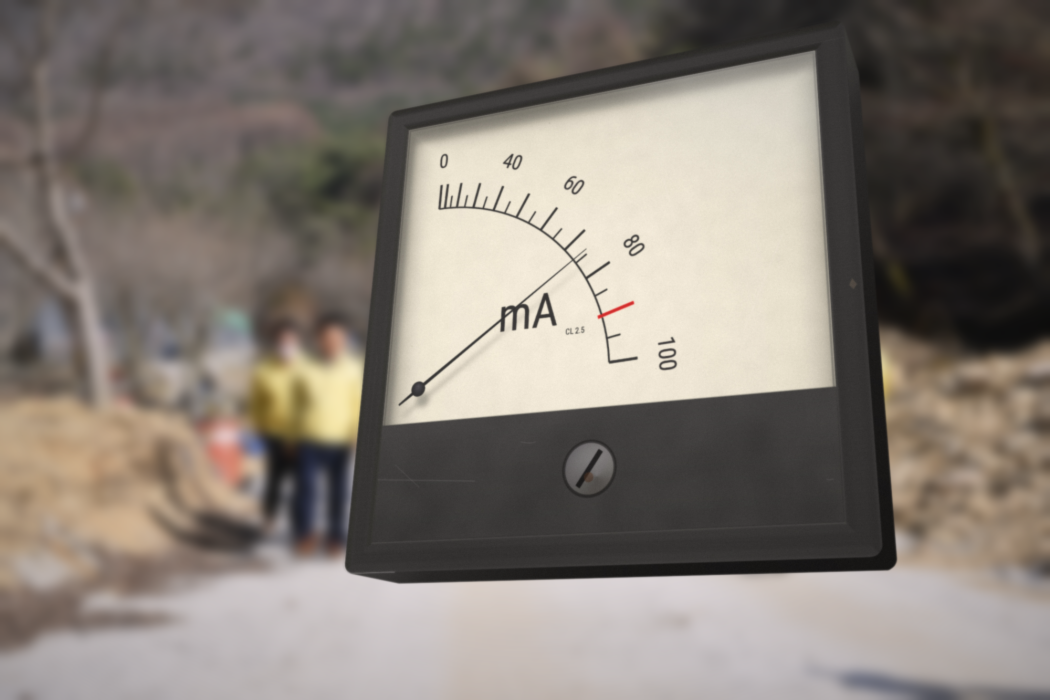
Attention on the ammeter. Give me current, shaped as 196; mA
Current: 75; mA
